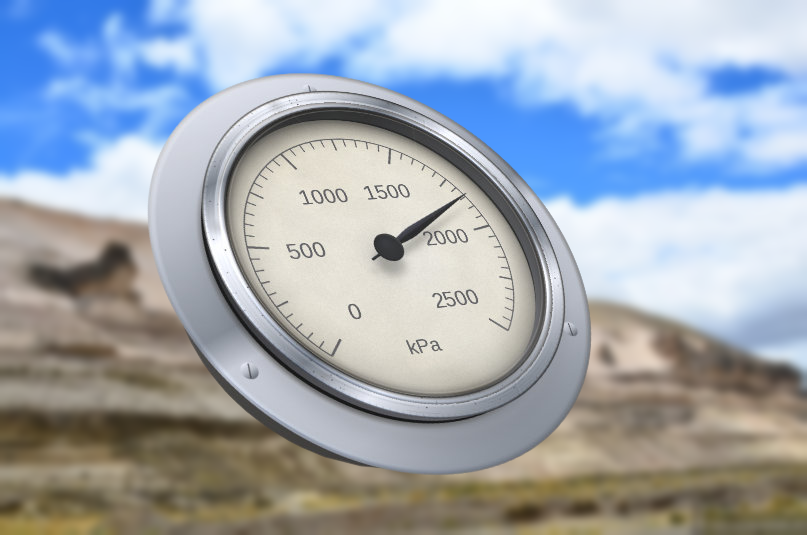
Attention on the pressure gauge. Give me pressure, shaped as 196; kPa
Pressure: 1850; kPa
